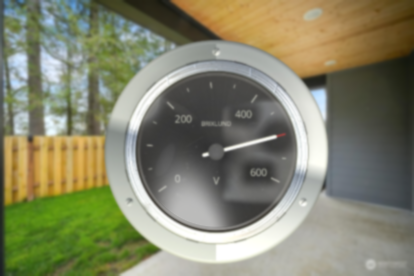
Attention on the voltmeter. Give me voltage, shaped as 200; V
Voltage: 500; V
